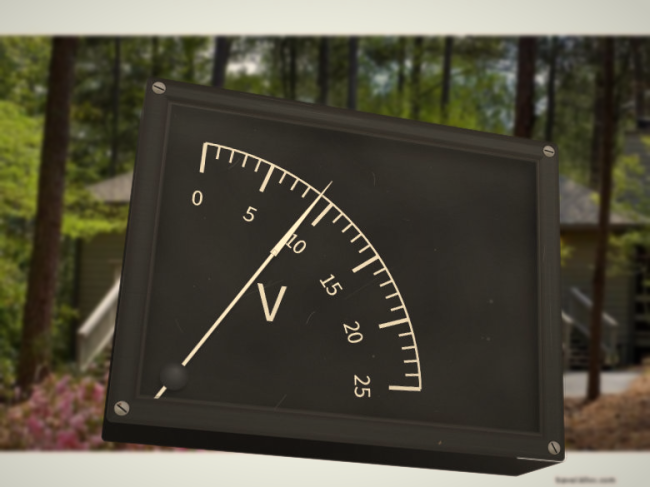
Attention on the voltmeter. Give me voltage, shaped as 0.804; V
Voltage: 9; V
